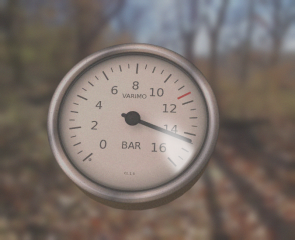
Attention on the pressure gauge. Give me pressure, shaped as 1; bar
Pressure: 14.5; bar
